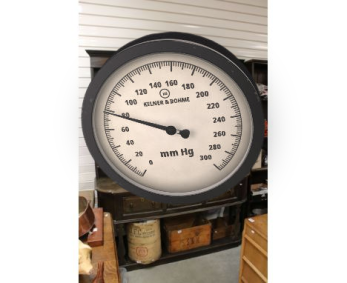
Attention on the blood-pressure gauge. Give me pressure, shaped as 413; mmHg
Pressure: 80; mmHg
